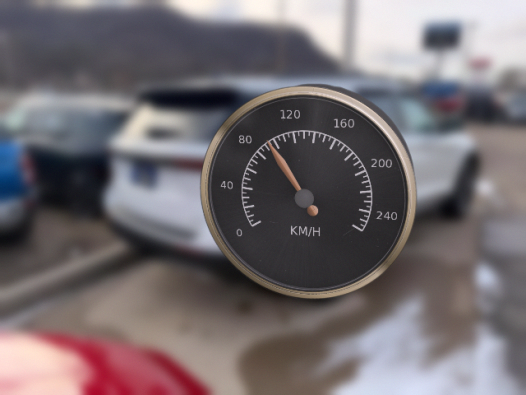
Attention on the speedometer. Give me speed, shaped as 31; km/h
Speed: 95; km/h
